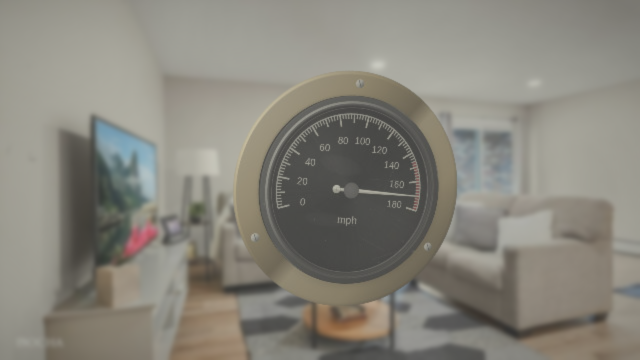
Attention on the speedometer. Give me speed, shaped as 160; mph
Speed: 170; mph
